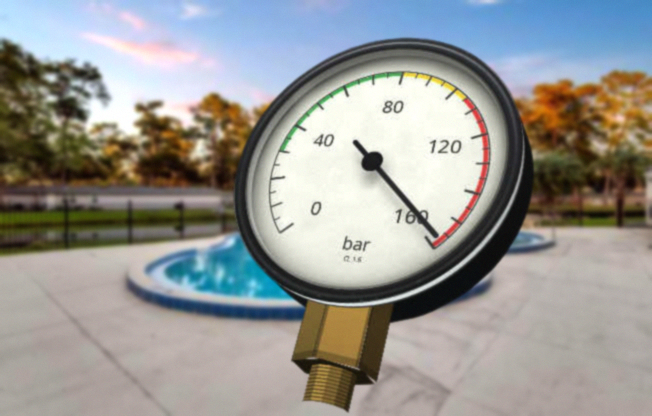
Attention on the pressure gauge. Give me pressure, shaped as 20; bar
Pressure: 157.5; bar
